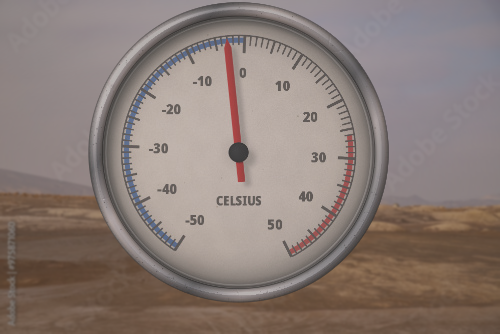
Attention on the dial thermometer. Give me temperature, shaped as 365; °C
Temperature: -3; °C
